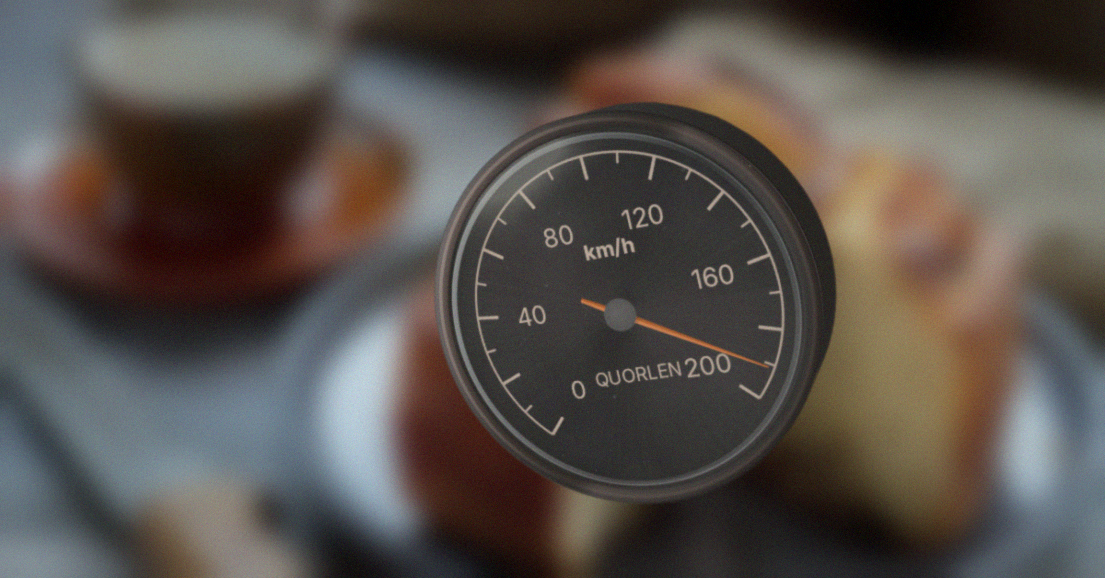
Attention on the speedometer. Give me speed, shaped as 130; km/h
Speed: 190; km/h
